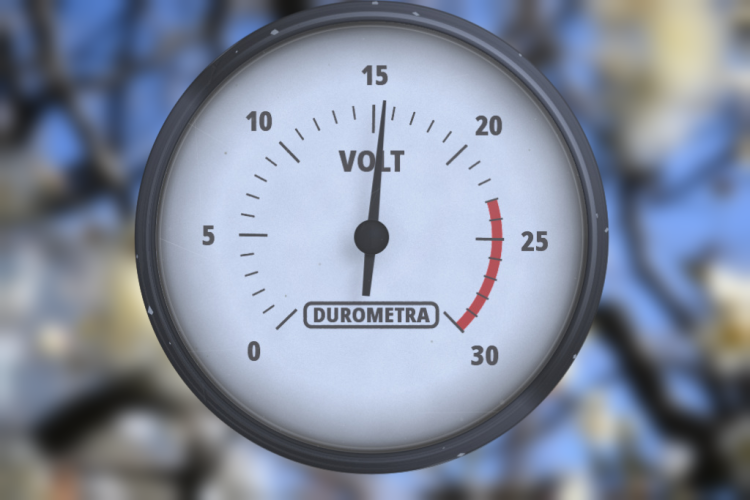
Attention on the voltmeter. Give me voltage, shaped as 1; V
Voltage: 15.5; V
